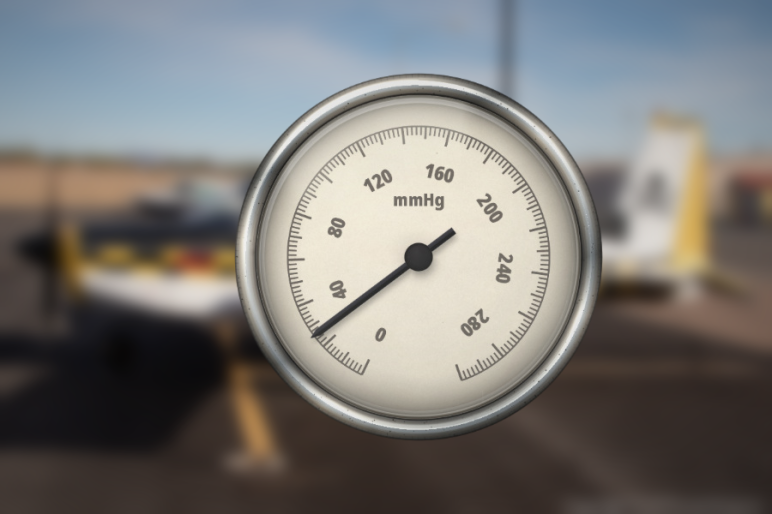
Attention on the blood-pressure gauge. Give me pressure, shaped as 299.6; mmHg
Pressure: 26; mmHg
